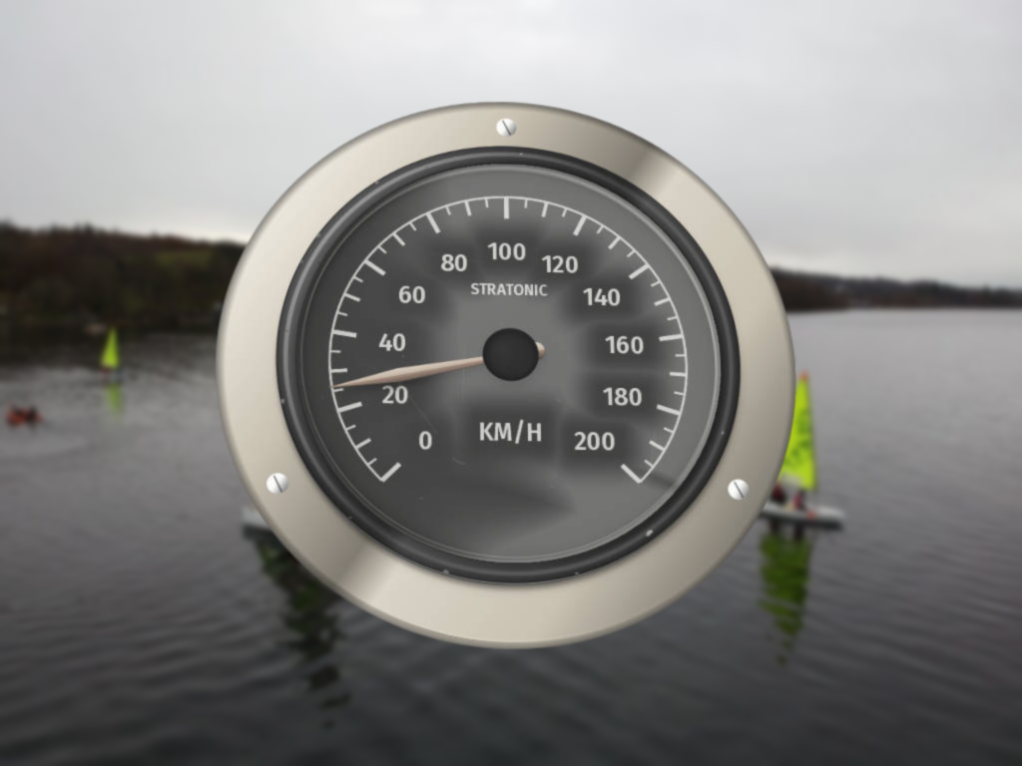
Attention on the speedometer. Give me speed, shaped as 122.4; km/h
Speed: 25; km/h
